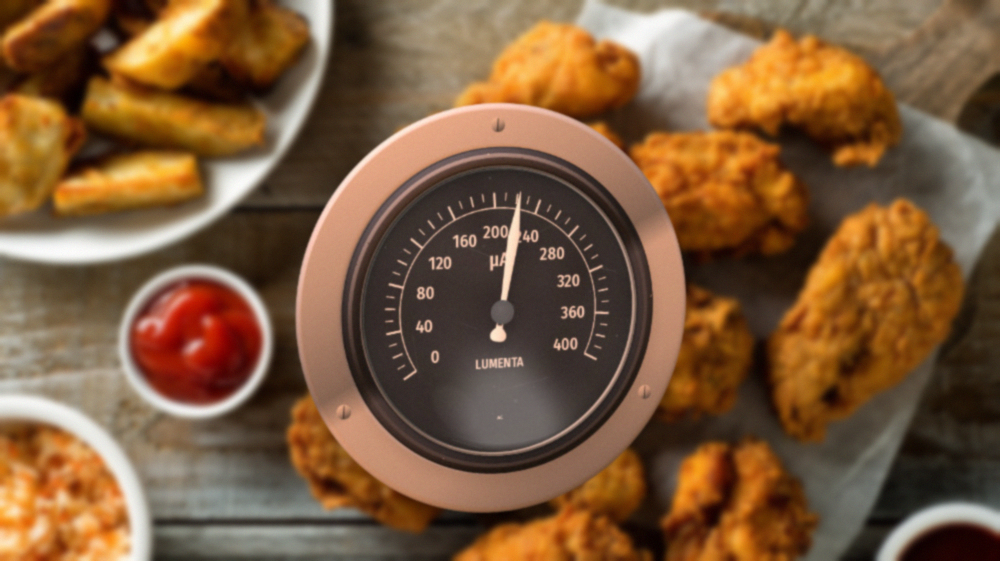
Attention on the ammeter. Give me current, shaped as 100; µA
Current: 220; µA
